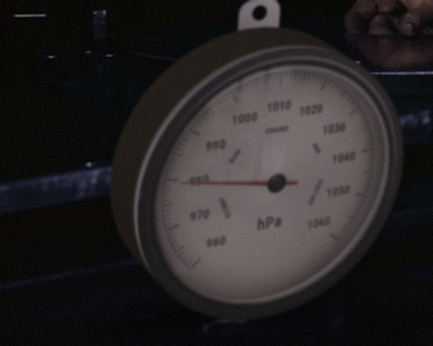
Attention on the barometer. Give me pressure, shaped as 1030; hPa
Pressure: 980; hPa
